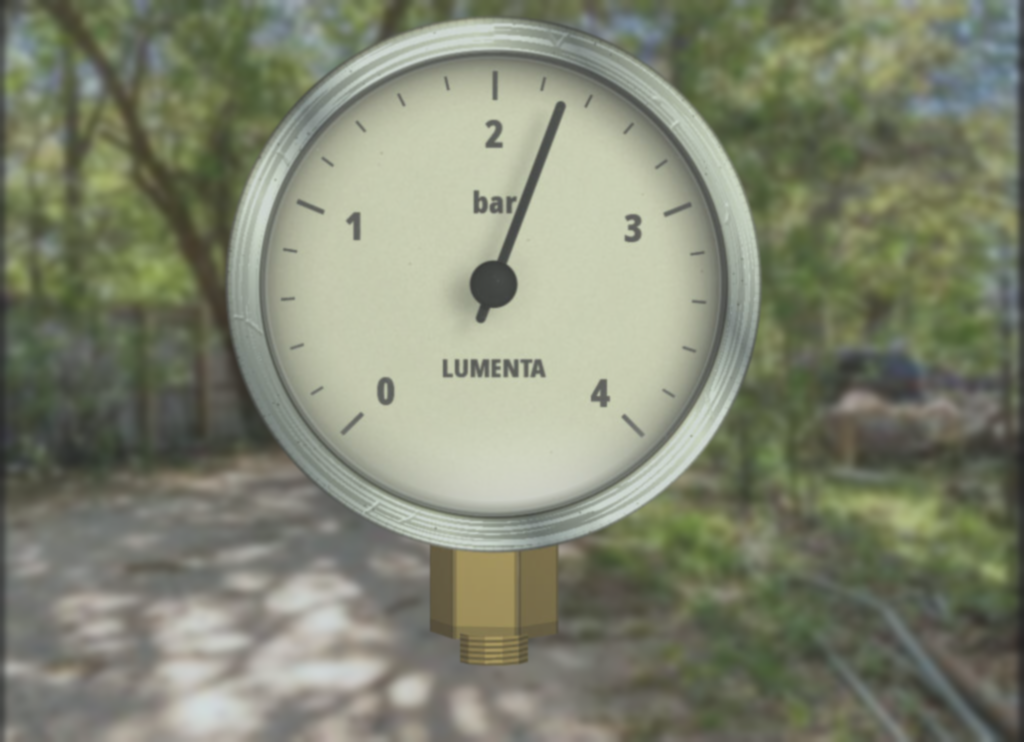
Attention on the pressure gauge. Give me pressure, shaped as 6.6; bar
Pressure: 2.3; bar
